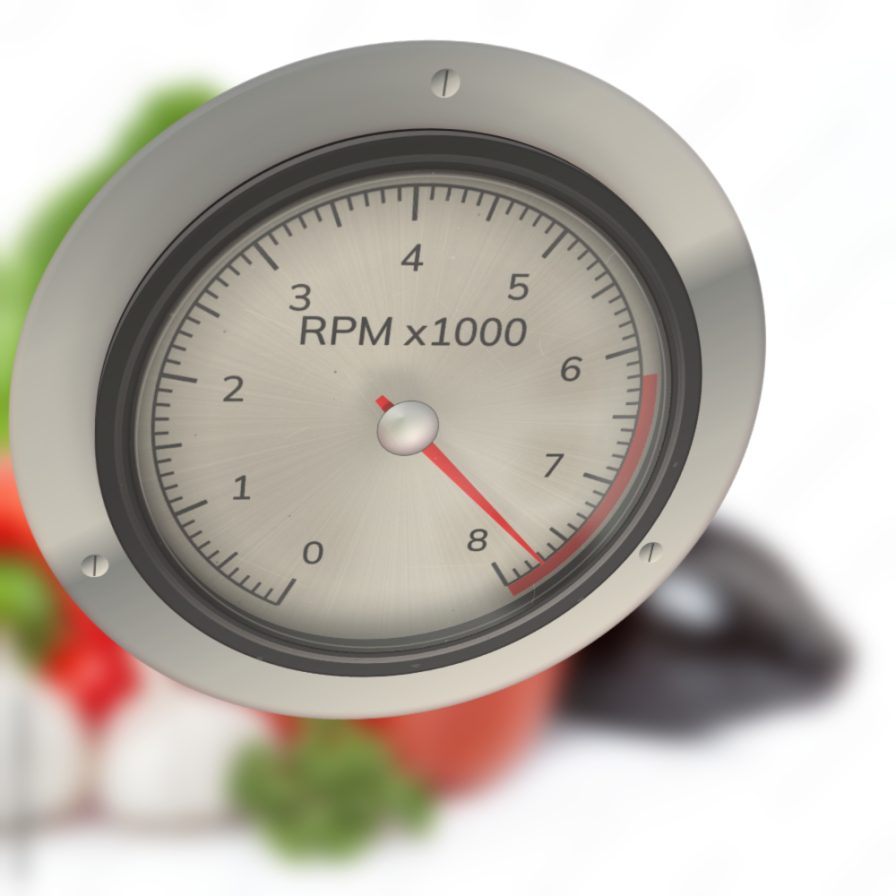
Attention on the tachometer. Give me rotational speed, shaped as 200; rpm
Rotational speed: 7700; rpm
